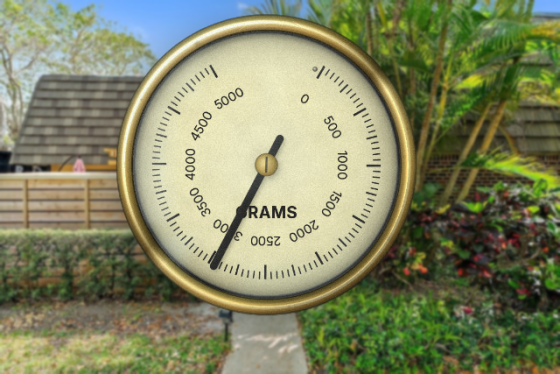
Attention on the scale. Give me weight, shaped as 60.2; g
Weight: 2950; g
